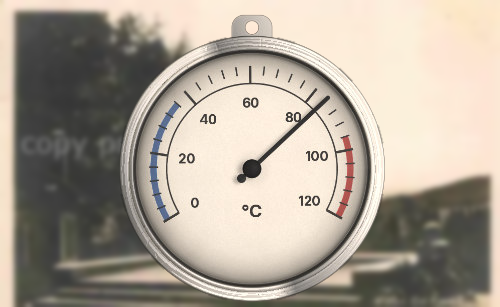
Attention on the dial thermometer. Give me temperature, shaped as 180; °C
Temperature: 84; °C
